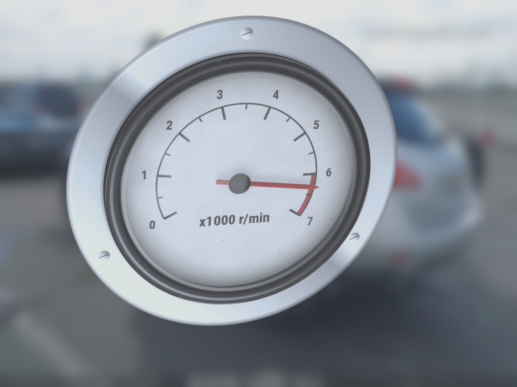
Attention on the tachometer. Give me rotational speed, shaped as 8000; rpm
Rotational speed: 6250; rpm
